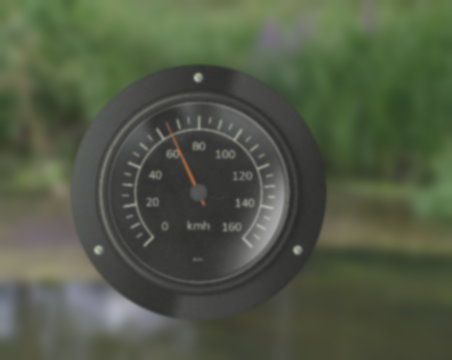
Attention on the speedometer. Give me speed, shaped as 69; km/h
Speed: 65; km/h
